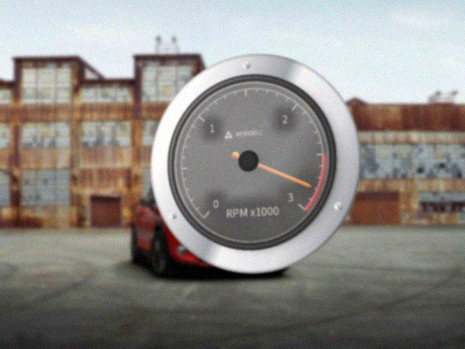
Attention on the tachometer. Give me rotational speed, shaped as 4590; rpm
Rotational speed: 2800; rpm
